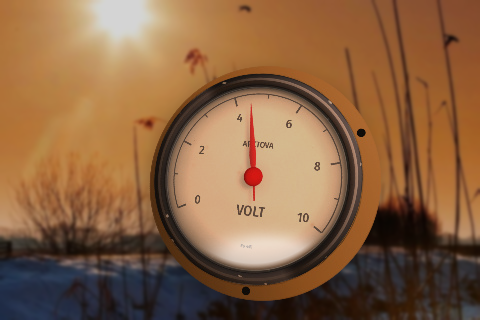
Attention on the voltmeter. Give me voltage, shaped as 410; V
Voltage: 4.5; V
